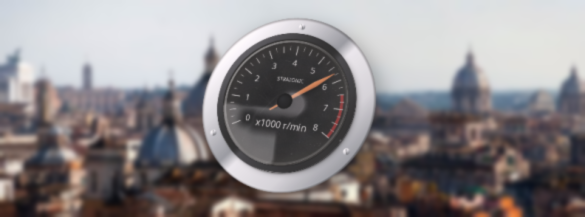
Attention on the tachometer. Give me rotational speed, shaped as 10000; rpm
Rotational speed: 5750; rpm
